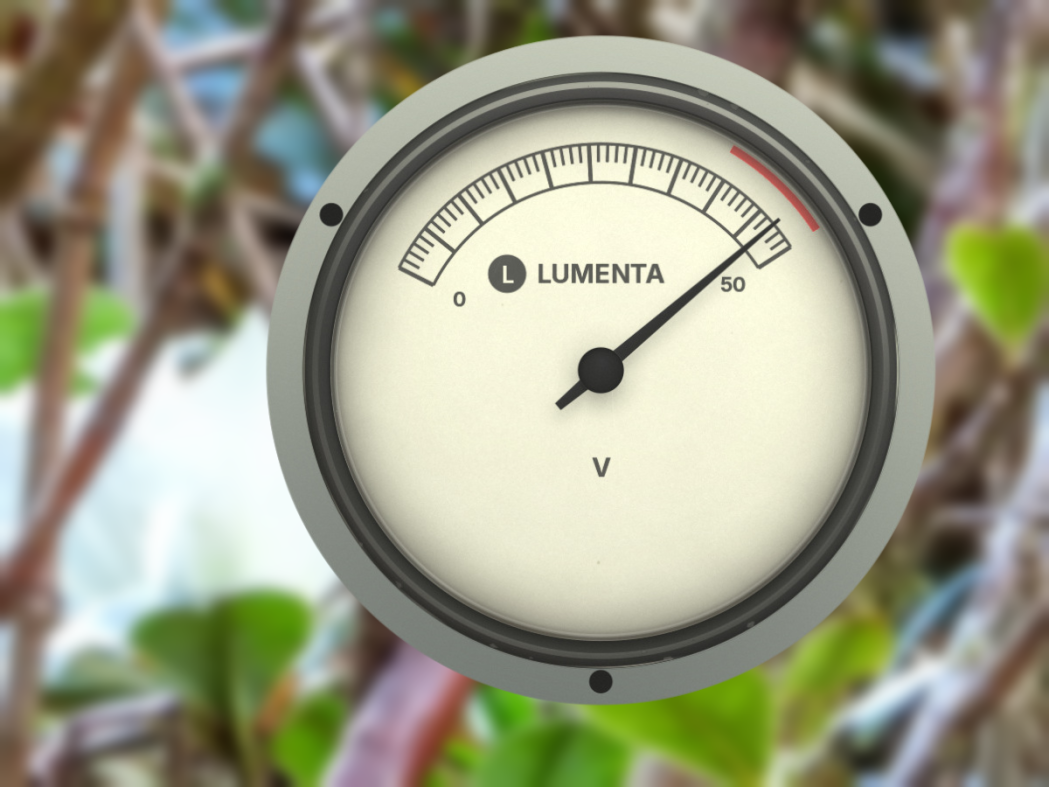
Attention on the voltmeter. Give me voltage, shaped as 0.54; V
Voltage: 47; V
